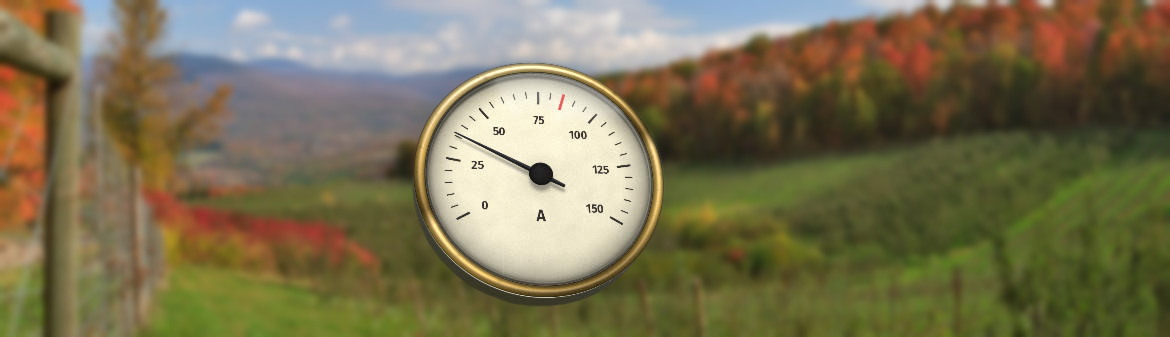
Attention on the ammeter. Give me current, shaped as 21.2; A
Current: 35; A
